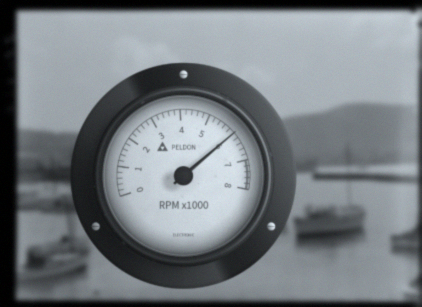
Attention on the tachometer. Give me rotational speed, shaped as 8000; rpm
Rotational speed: 6000; rpm
